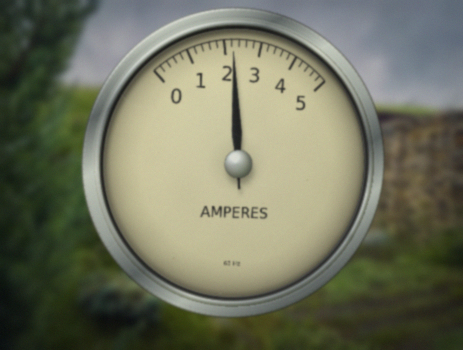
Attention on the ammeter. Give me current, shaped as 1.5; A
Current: 2.2; A
